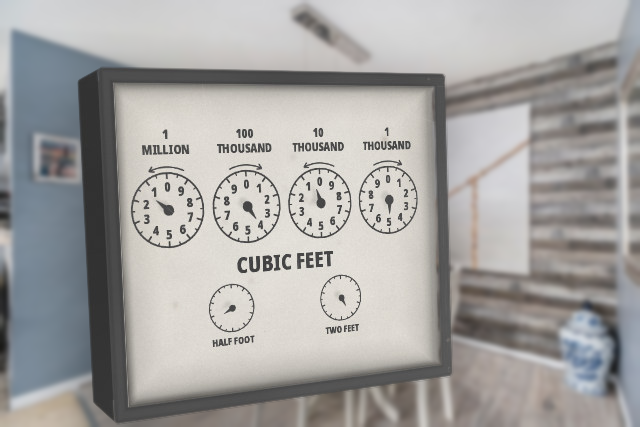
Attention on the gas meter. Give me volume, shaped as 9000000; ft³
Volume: 140500; ft³
